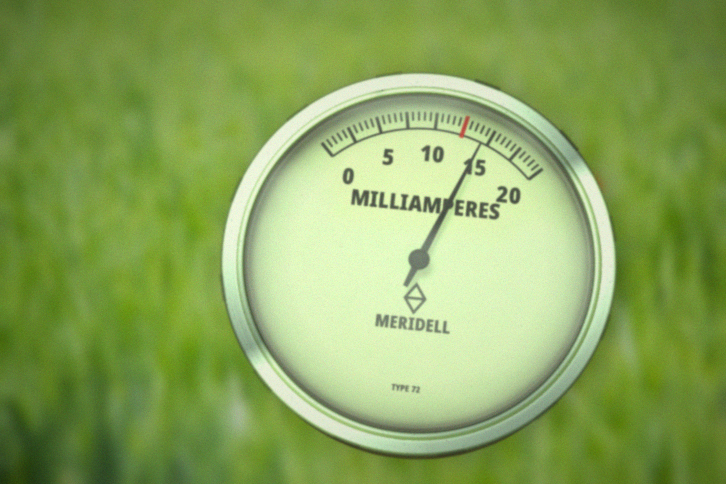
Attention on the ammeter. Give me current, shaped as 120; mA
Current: 14.5; mA
